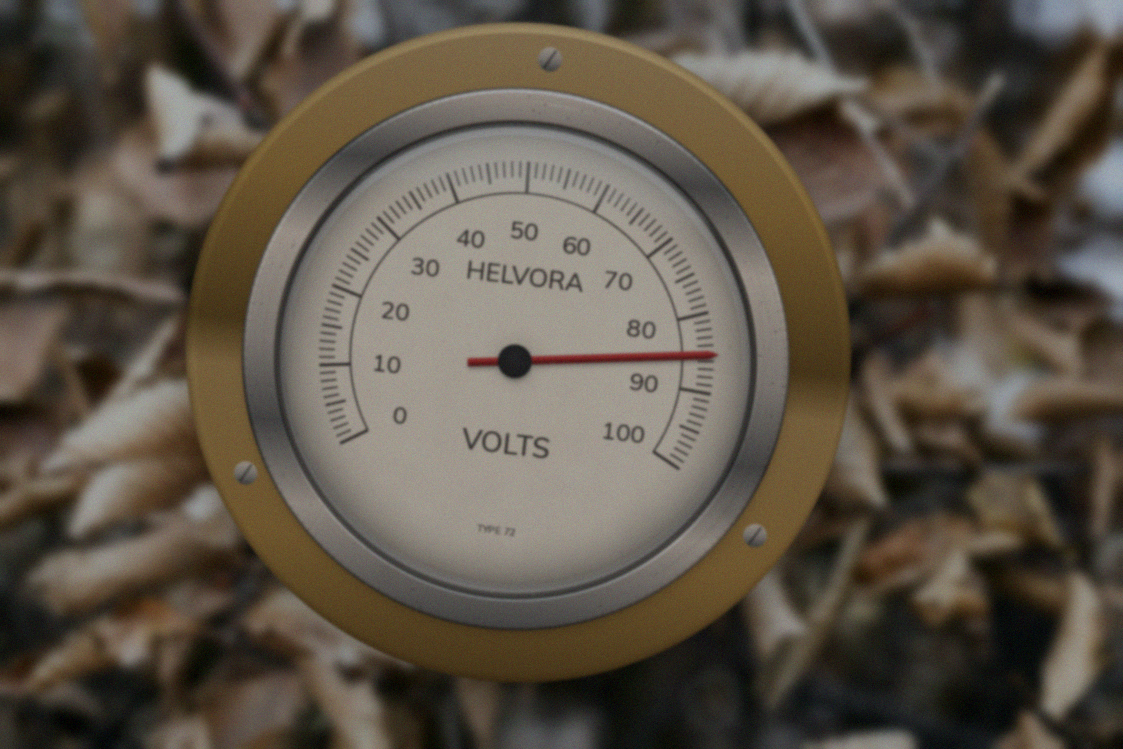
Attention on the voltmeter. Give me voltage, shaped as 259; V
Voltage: 85; V
